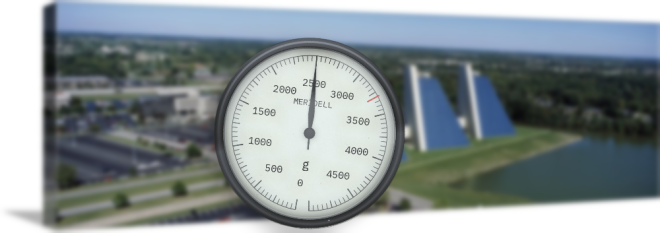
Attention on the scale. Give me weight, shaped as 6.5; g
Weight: 2500; g
